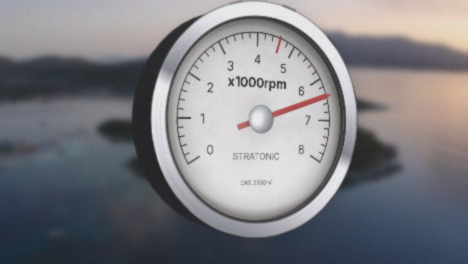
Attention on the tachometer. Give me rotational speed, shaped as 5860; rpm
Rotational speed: 6400; rpm
